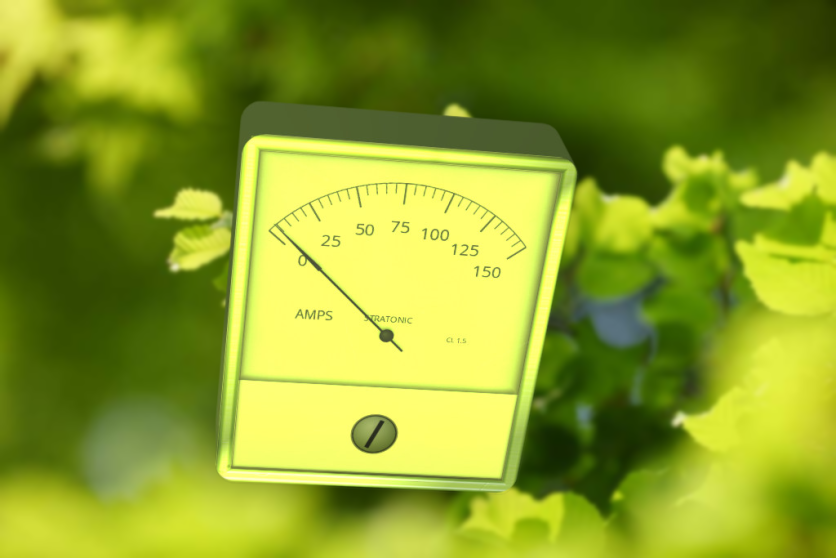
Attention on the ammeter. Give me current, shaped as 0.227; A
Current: 5; A
